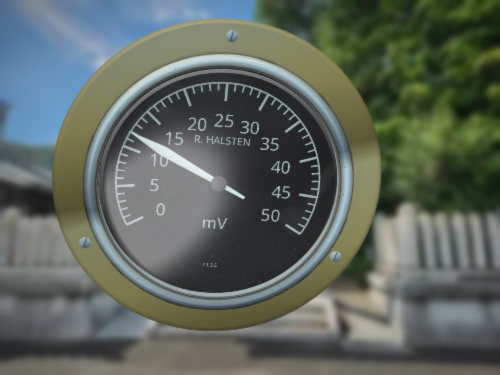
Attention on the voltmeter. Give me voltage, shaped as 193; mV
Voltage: 12; mV
